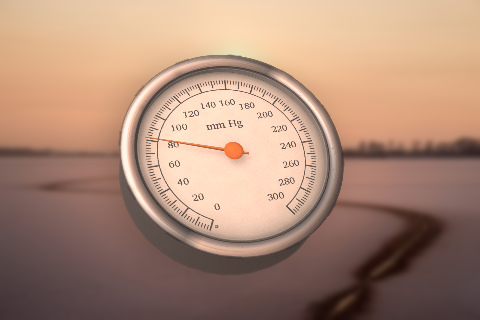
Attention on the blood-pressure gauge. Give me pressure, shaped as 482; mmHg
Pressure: 80; mmHg
